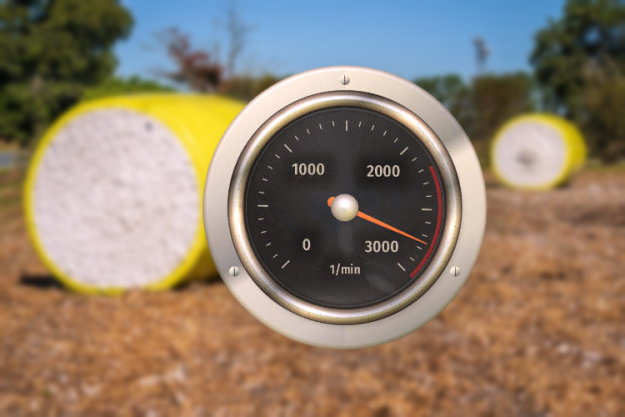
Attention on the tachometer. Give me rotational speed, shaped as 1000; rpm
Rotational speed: 2750; rpm
